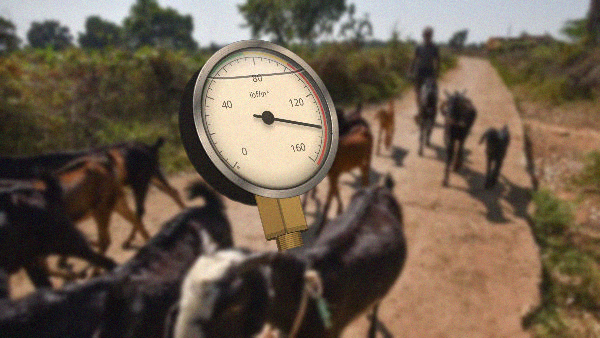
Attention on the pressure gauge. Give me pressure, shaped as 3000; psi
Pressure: 140; psi
